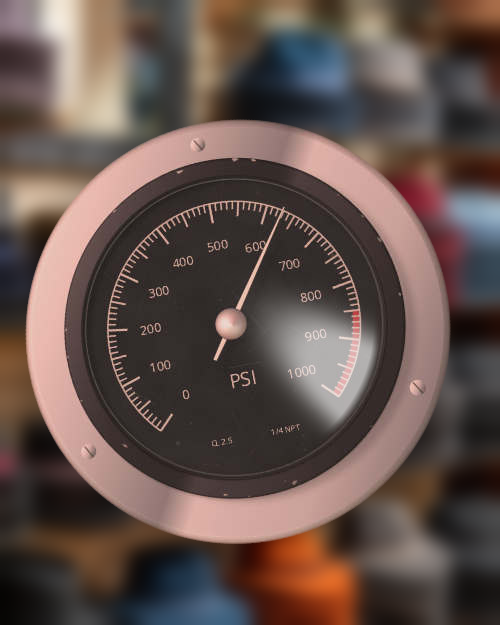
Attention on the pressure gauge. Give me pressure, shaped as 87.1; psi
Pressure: 630; psi
